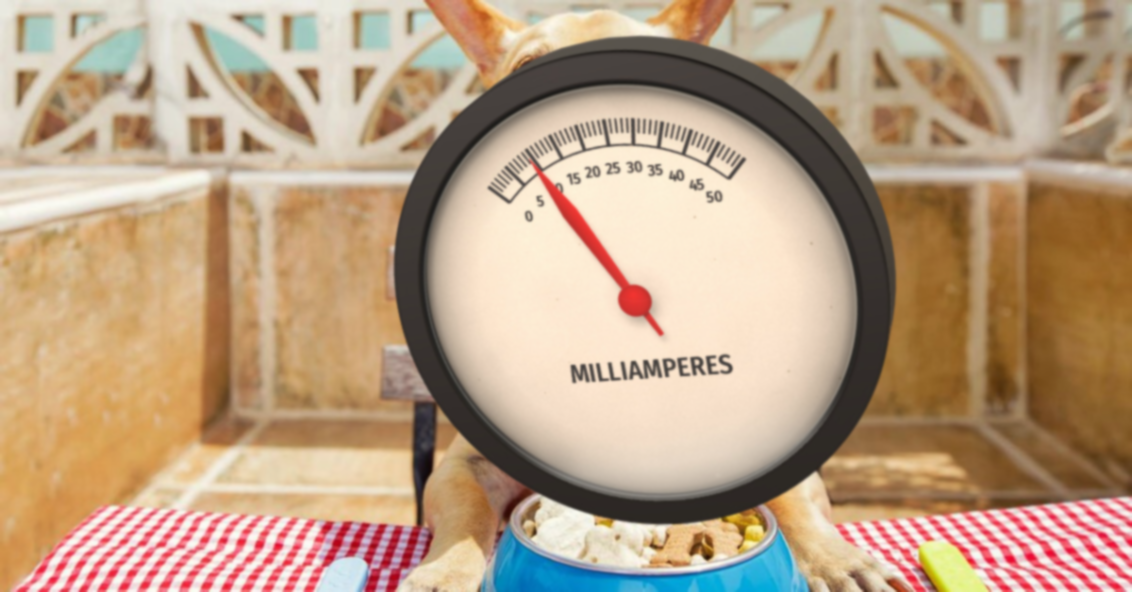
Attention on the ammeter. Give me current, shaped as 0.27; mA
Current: 10; mA
